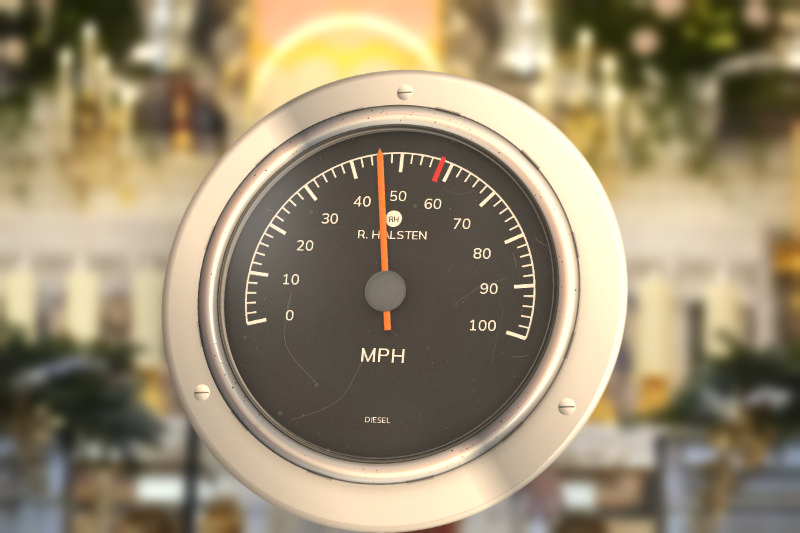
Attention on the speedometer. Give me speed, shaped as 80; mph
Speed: 46; mph
